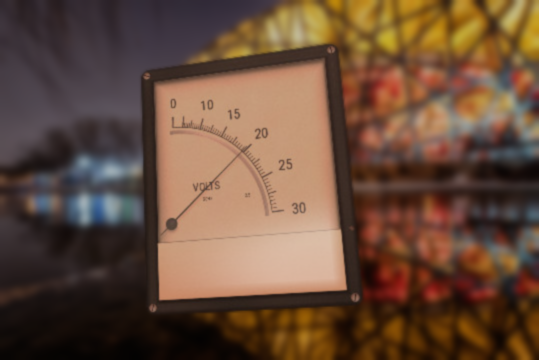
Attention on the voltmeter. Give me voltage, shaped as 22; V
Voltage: 20; V
